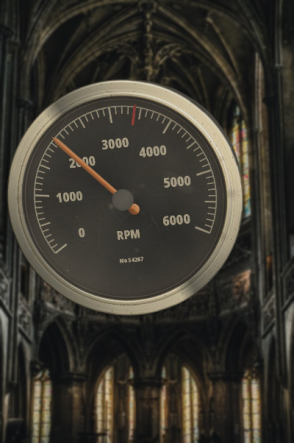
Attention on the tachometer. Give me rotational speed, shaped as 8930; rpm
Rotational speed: 2000; rpm
